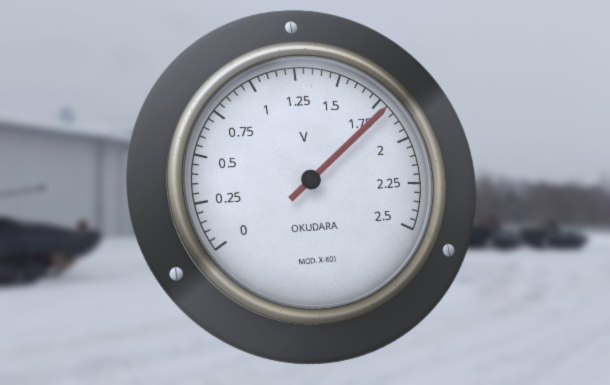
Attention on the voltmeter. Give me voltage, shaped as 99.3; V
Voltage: 1.8; V
